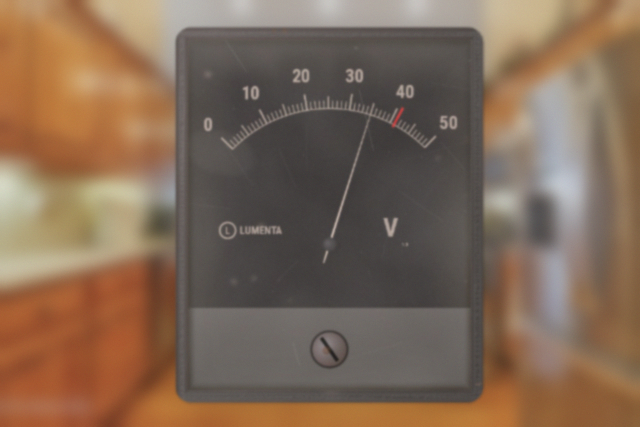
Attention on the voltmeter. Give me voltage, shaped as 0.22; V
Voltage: 35; V
